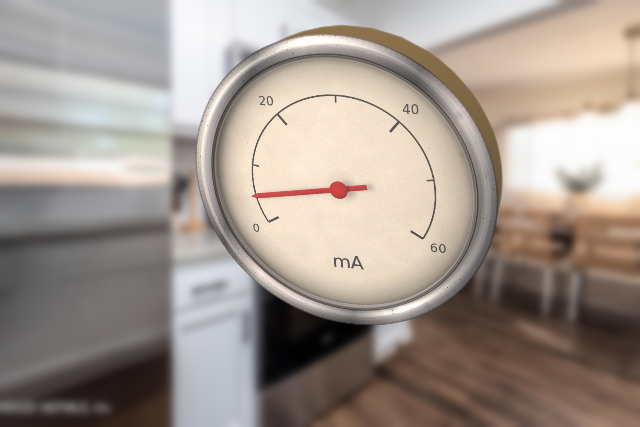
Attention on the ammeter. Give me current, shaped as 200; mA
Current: 5; mA
